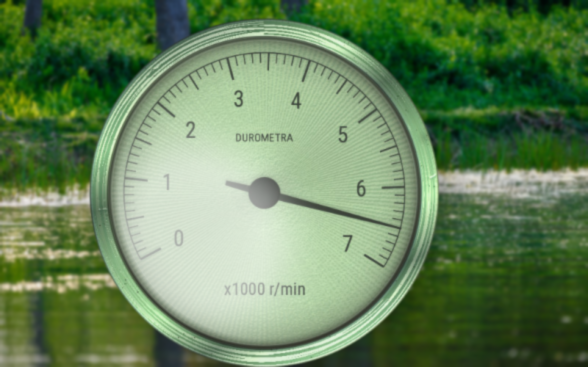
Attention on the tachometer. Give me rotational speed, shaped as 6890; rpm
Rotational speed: 6500; rpm
